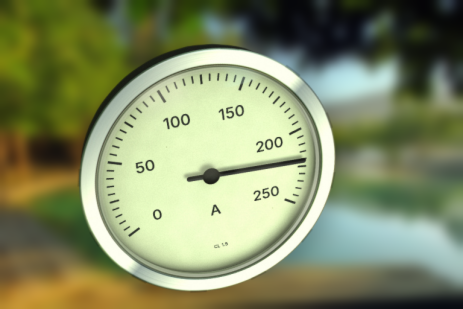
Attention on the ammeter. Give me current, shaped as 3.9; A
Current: 220; A
